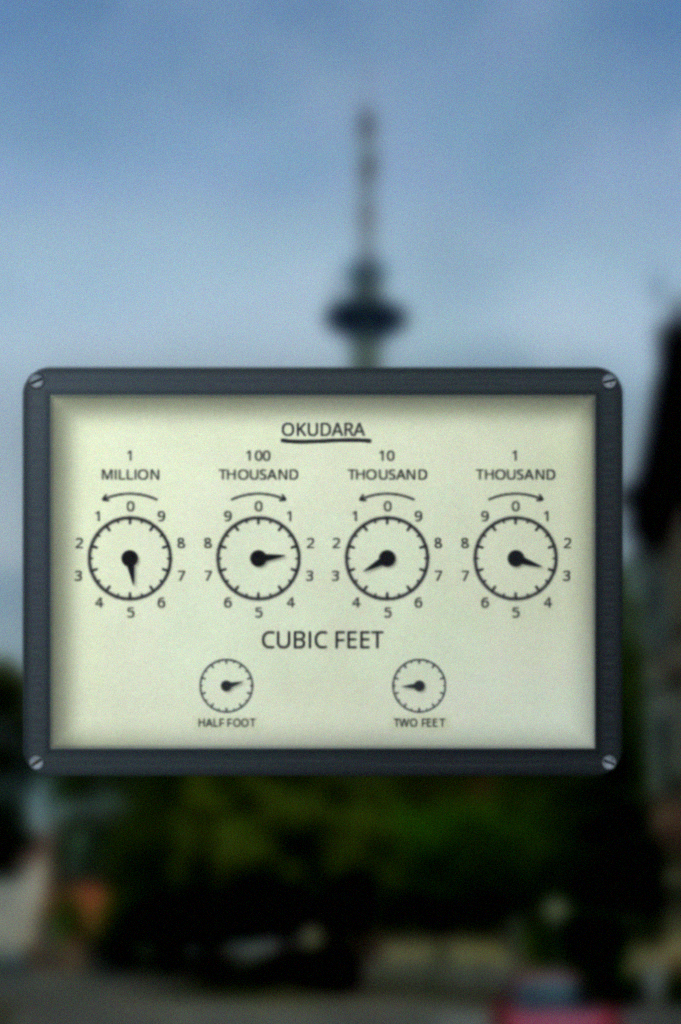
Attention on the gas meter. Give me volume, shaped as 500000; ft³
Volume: 523300; ft³
